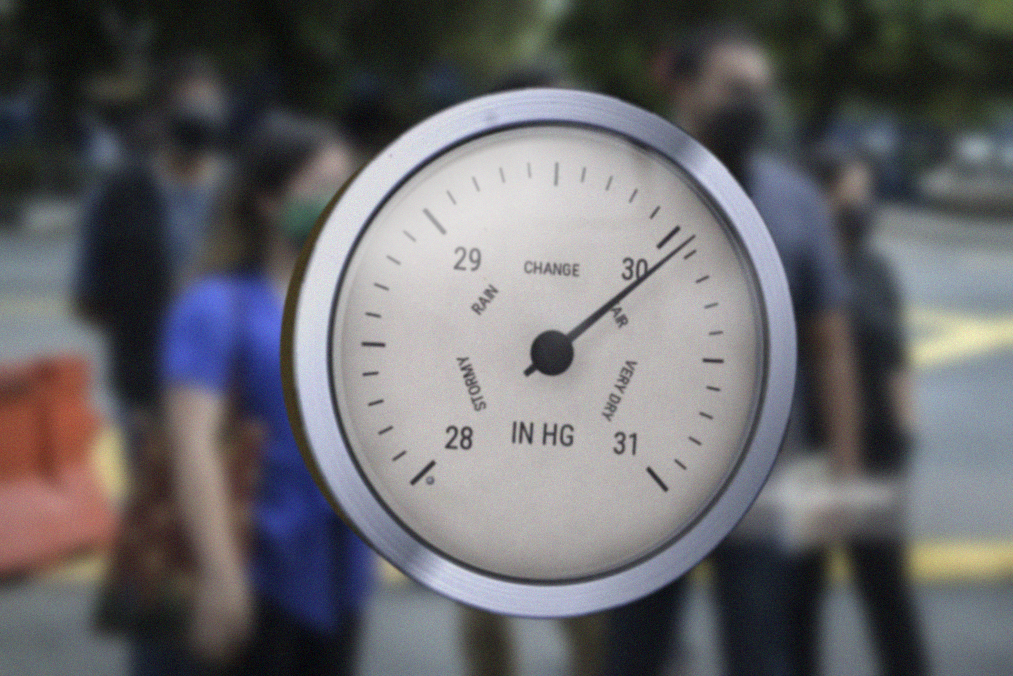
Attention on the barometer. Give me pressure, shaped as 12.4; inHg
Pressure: 30.05; inHg
